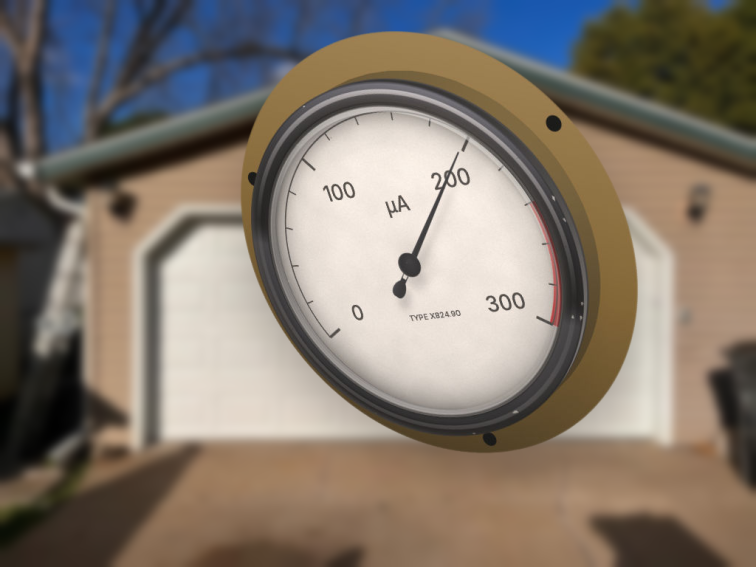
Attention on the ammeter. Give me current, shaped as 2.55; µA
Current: 200; µA
